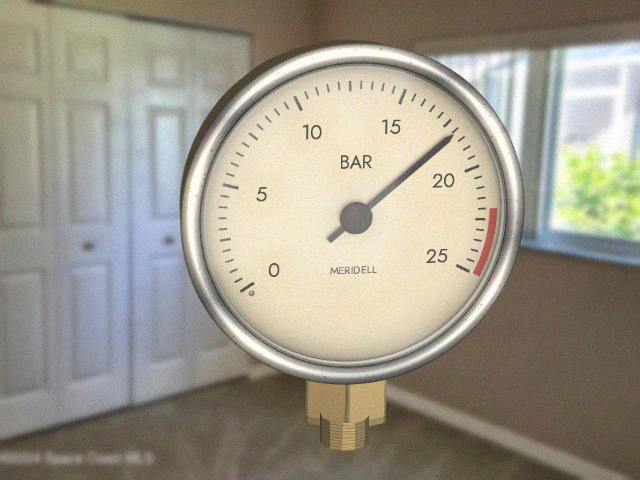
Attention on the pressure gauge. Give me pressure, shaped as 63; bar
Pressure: 18; bar
